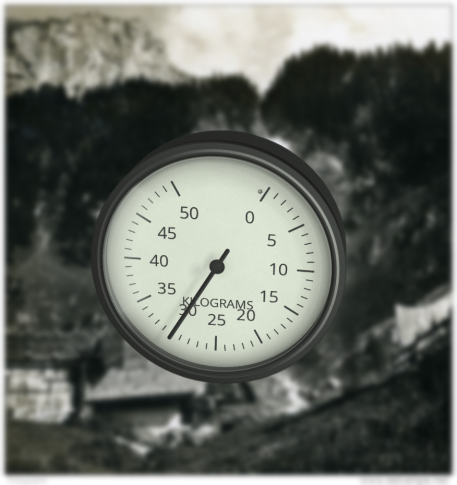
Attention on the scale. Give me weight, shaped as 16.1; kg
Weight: 30; kg
